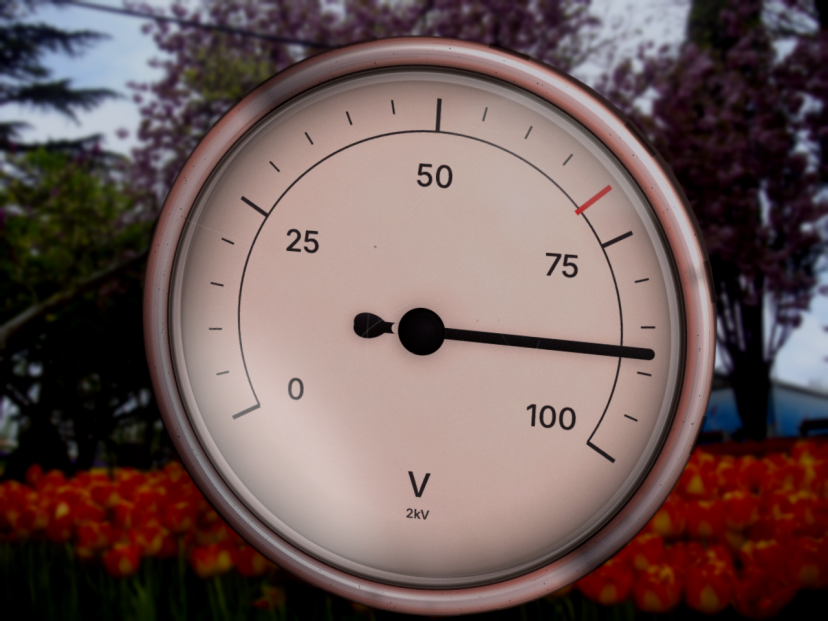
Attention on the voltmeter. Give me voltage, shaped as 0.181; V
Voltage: 87.5; V
